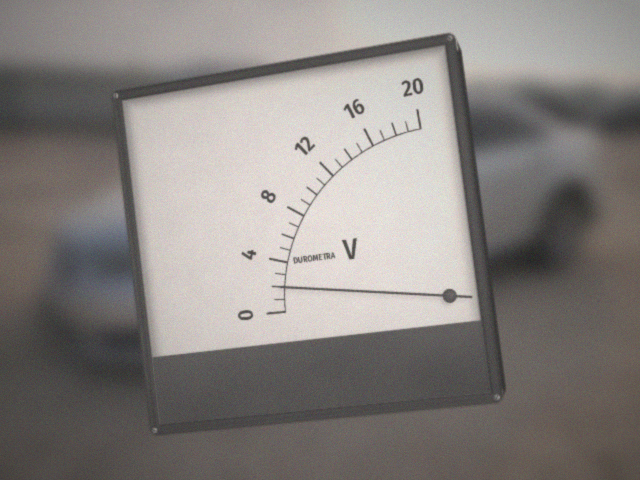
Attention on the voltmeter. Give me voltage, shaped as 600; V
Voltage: 2; V
